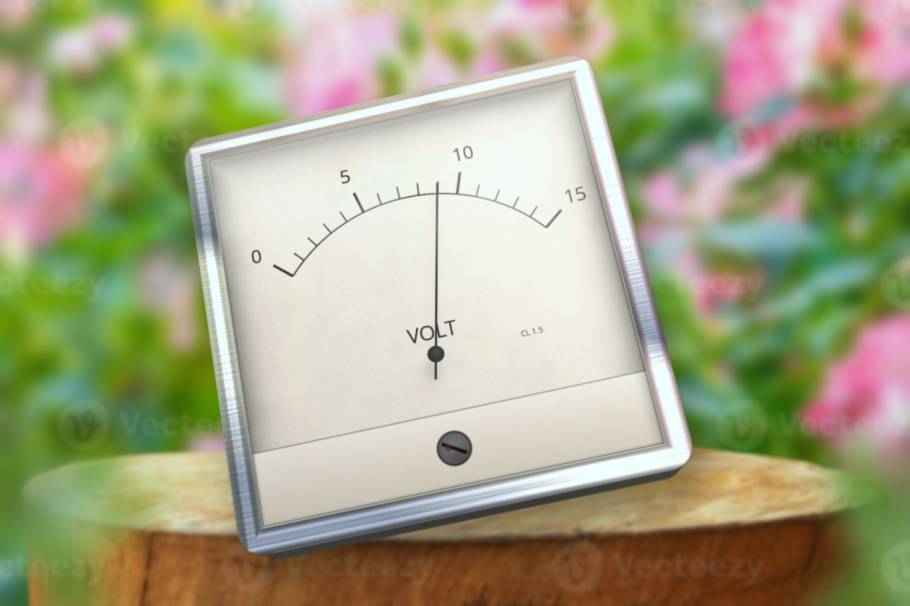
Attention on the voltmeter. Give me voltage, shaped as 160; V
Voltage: 9; V
